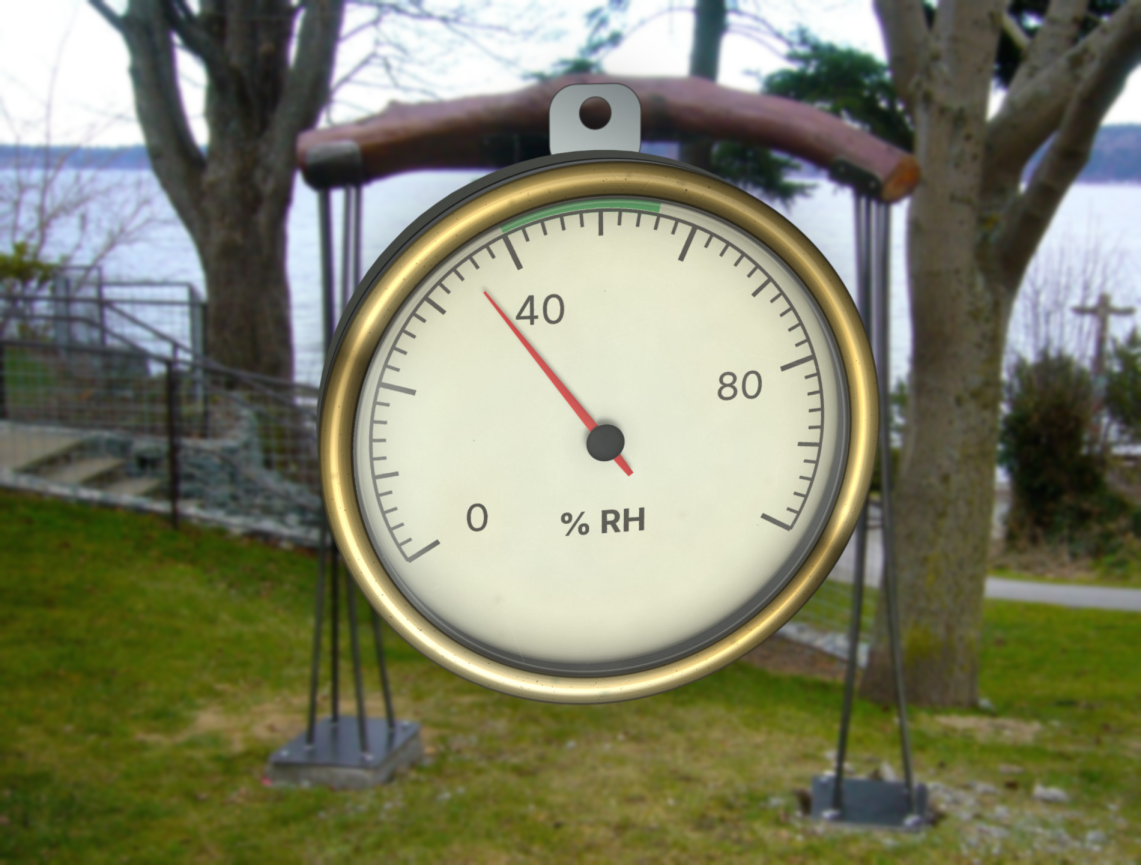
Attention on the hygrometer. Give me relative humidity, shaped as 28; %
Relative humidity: 35; %
